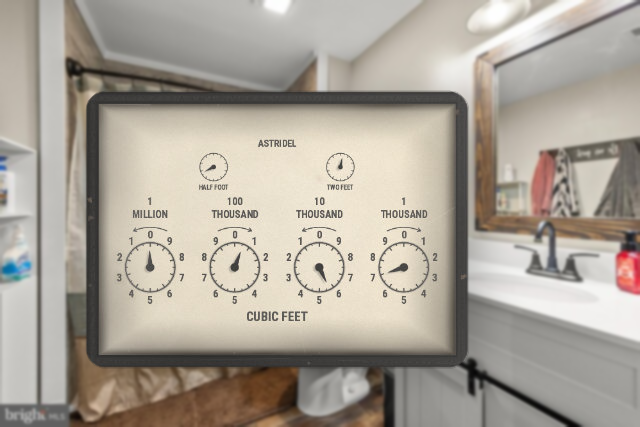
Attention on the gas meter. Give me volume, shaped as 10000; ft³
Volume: 5700; ft³
